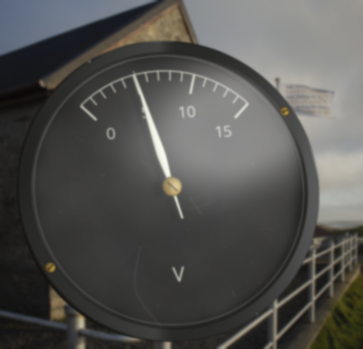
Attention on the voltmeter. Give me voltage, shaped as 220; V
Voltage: 5; V
